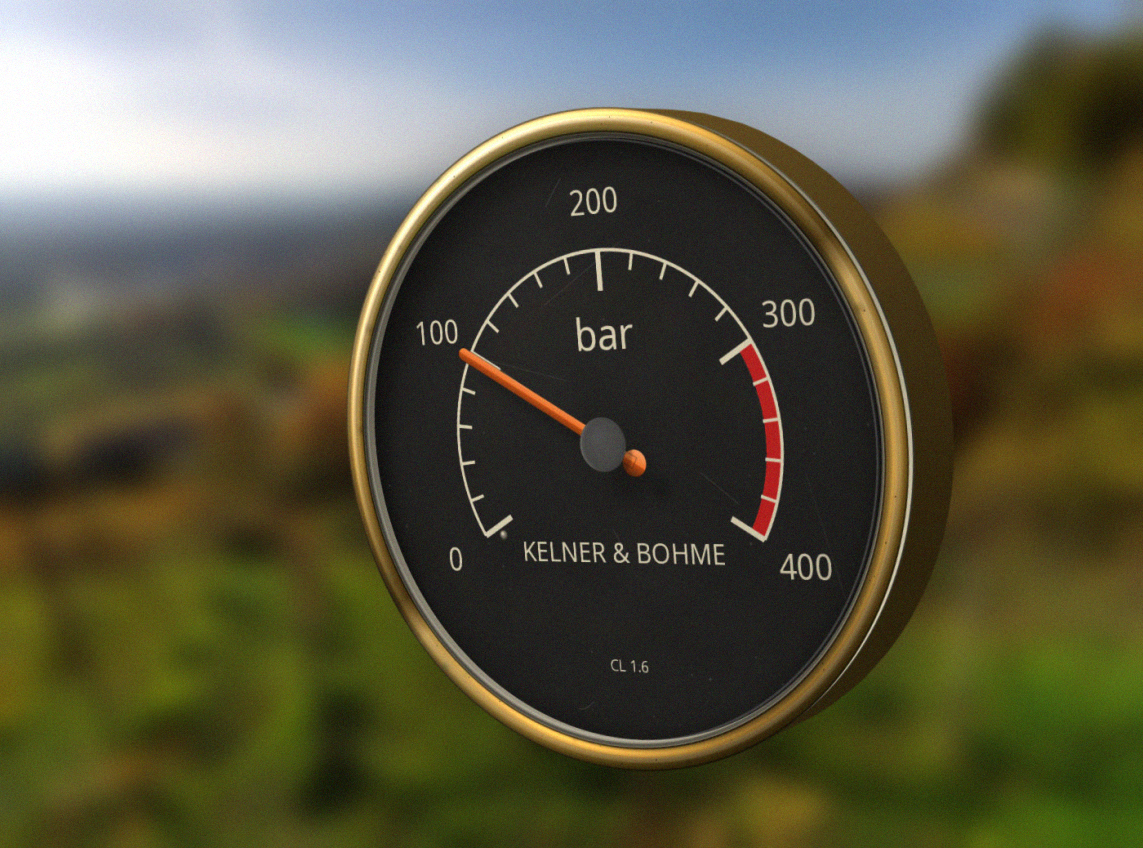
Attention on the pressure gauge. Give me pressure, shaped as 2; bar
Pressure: 100; bar
